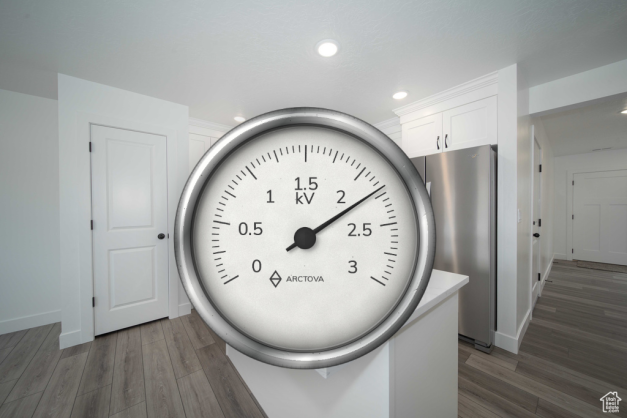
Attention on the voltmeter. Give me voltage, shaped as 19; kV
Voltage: 2.2; kV
